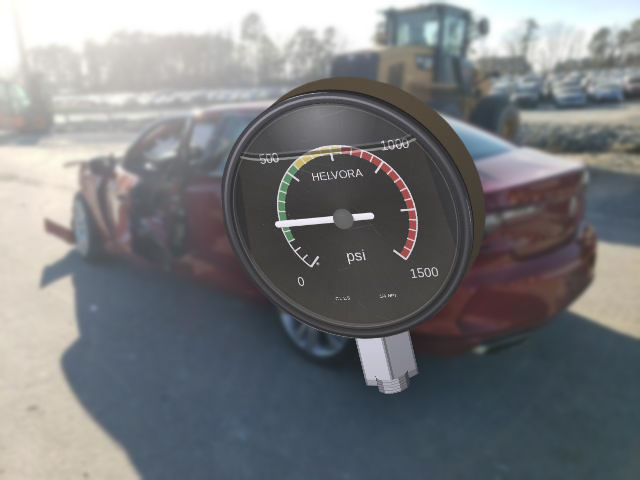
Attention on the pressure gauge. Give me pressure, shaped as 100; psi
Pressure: 250; psi
